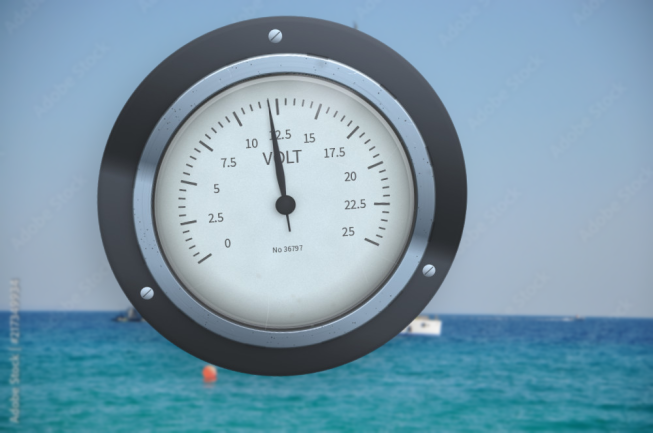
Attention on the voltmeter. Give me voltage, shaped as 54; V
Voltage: 12; V
